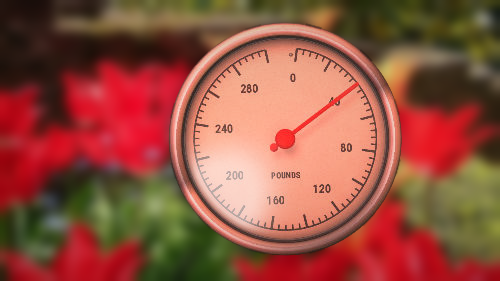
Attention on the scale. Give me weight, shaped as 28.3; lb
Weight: 40; lb
